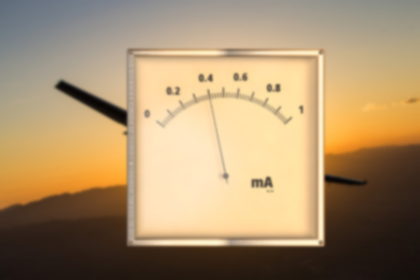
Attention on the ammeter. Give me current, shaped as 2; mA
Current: 0.4; mA
